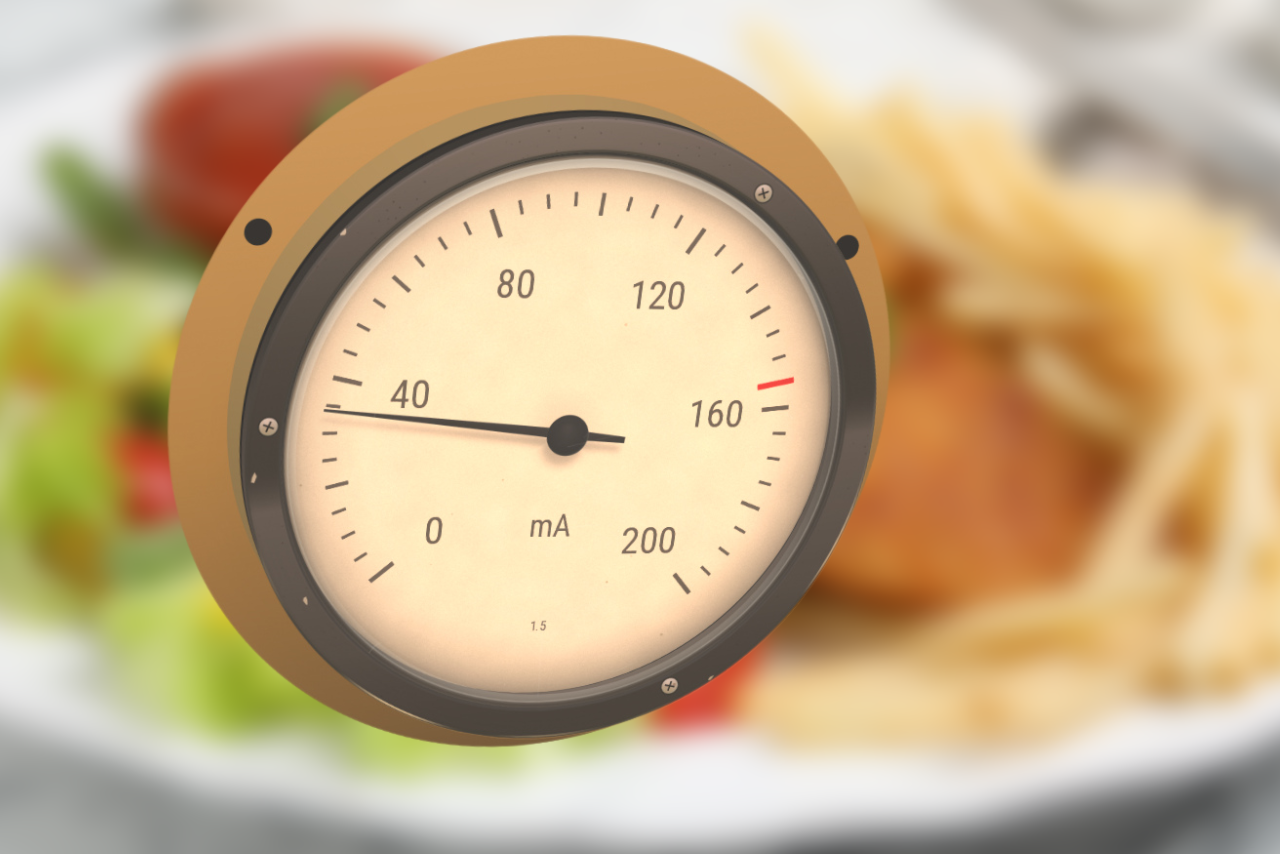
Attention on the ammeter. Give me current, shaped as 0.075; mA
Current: 35; mA
